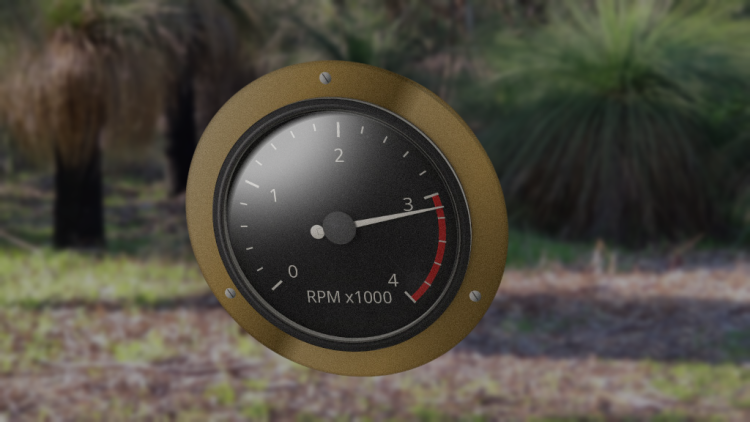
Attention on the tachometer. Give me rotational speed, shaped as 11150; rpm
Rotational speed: 3100; rpm
